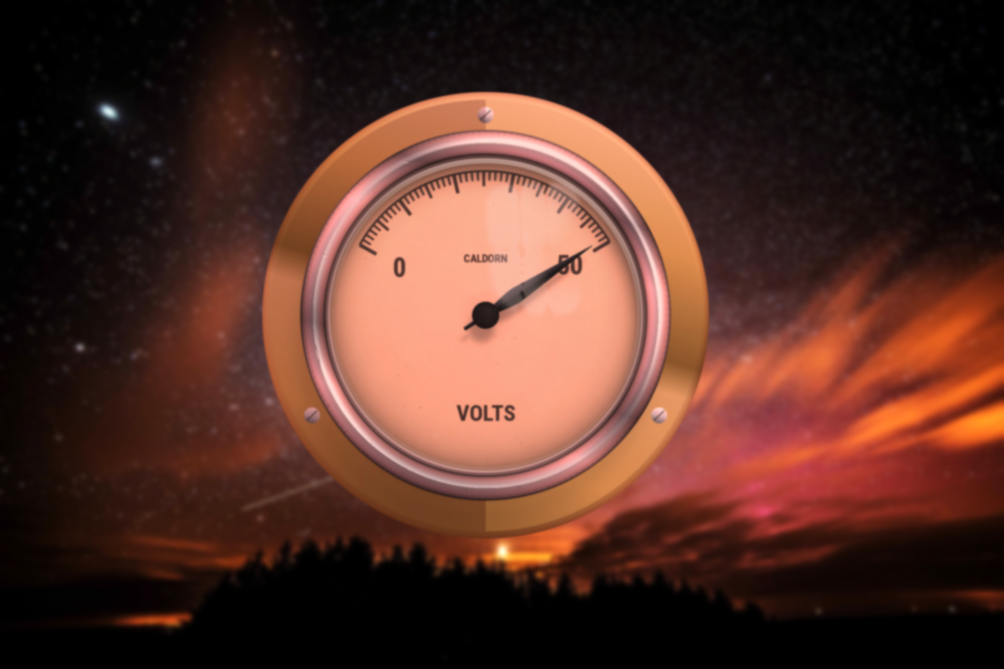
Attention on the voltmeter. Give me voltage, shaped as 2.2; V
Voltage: 49; V
